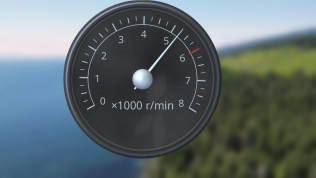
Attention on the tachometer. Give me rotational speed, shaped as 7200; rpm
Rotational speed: 5250; rpm
